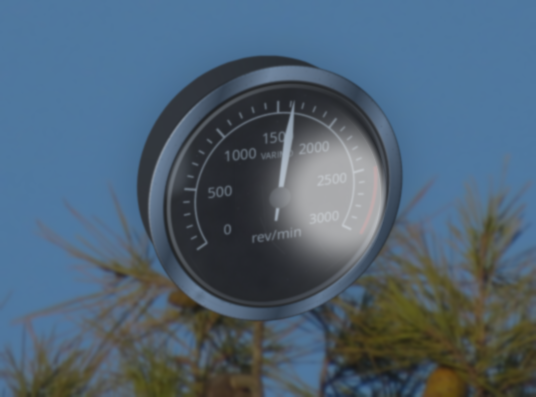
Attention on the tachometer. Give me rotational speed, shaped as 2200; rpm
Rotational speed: 1600; rpm
